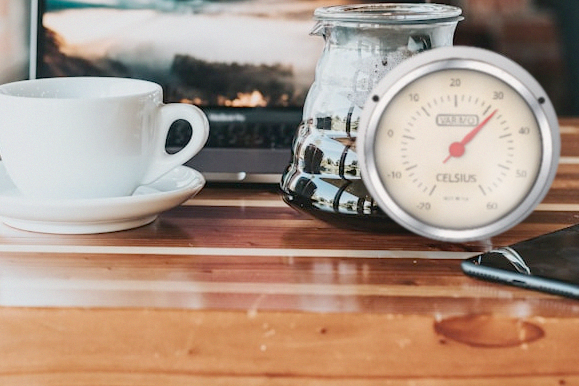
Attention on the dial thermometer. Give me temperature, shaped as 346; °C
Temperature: 32; °C
